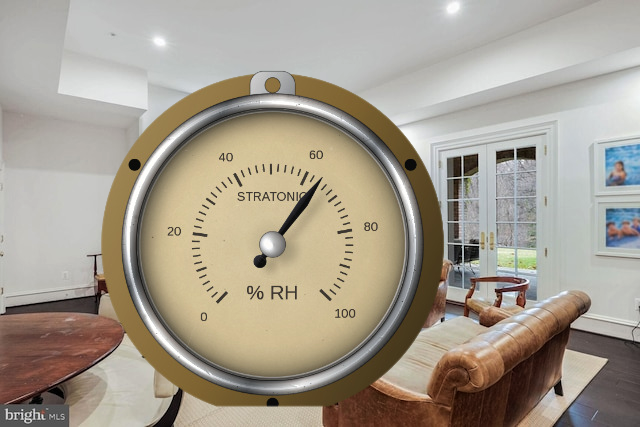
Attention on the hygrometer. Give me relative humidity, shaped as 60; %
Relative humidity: 64; %
